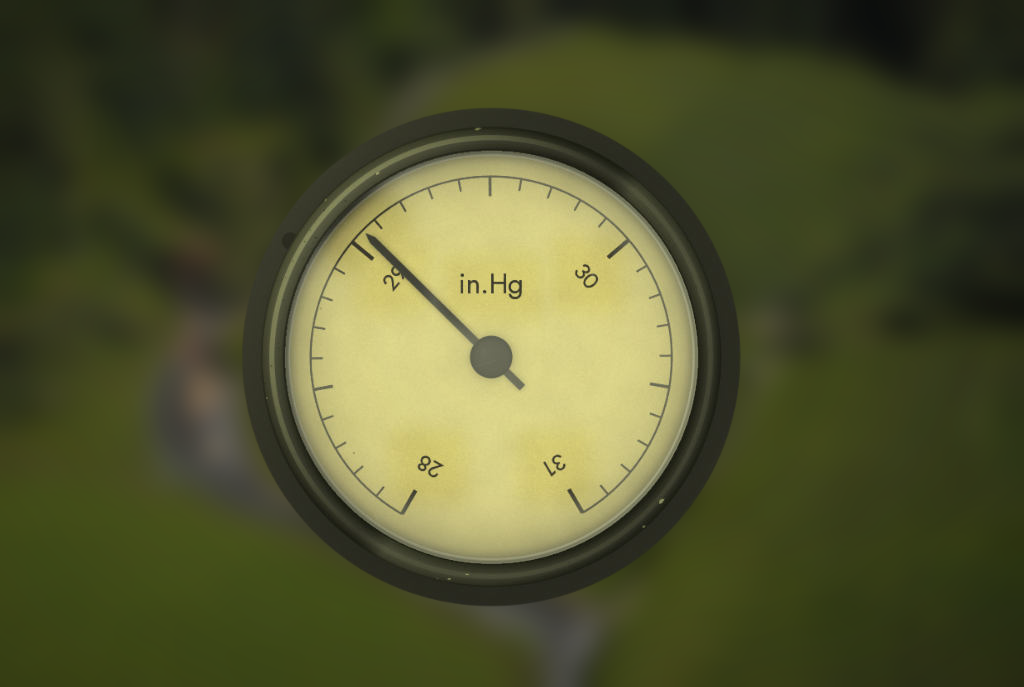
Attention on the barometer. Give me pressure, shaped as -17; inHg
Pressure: 29.05; inHg
